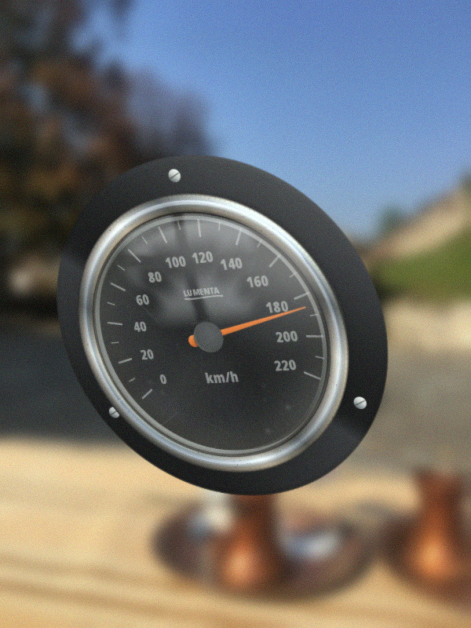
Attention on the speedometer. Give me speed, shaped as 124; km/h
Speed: 185; km/h
